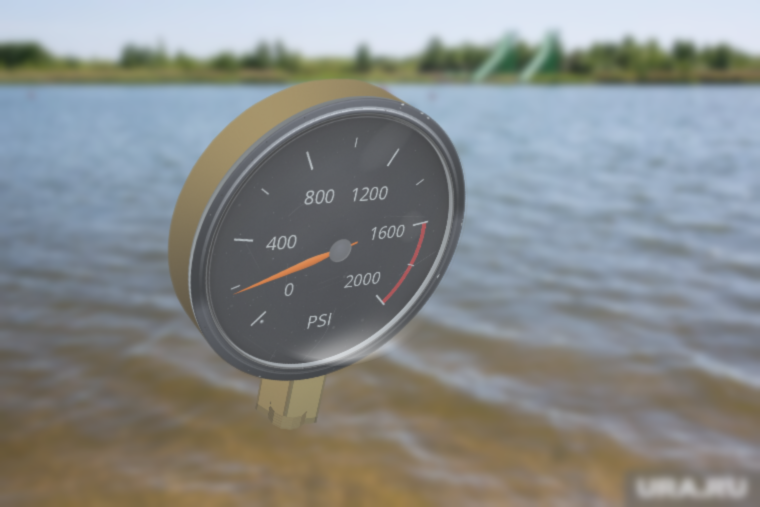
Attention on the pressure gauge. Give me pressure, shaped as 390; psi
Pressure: 200; psi
